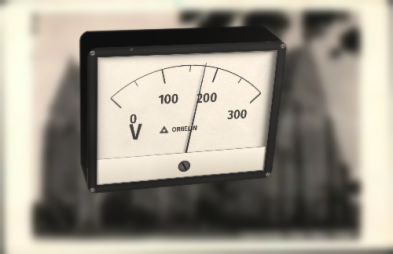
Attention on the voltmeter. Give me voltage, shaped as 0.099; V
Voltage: 175; V
